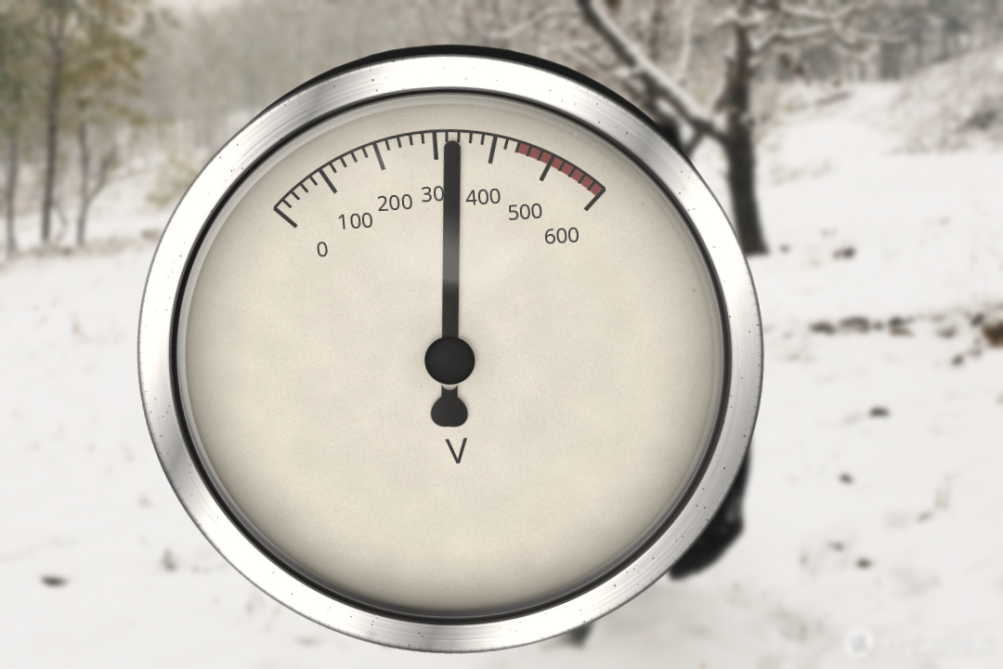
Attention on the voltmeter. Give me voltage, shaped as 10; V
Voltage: 330; V
